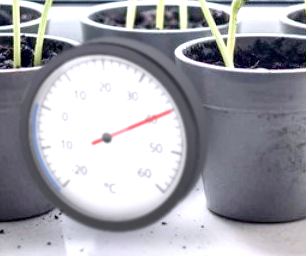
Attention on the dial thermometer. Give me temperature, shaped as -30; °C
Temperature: 40; °C
